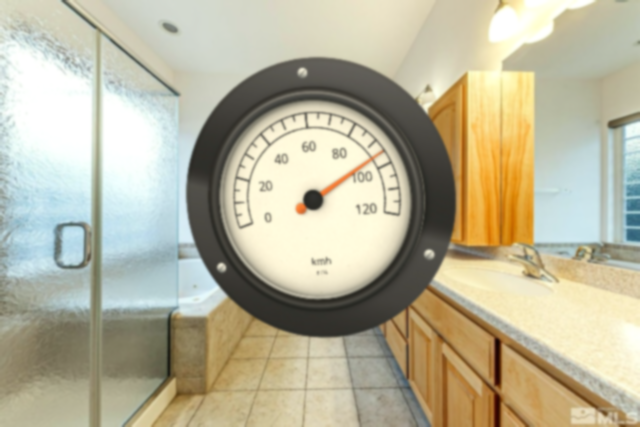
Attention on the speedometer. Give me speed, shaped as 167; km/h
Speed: 95; km/h
